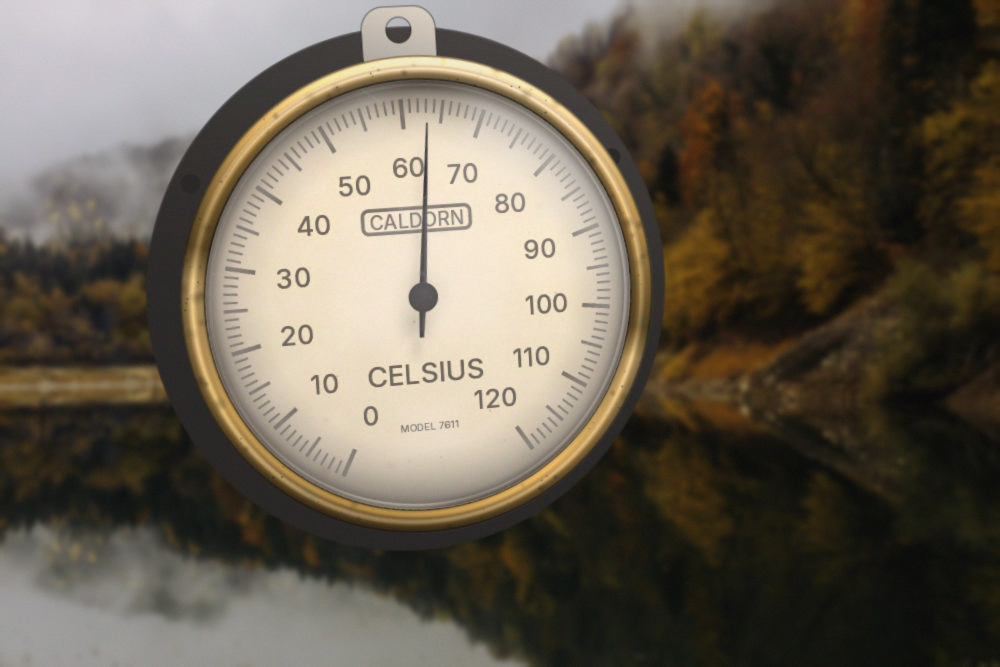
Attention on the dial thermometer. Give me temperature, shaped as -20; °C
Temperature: 63; °C
